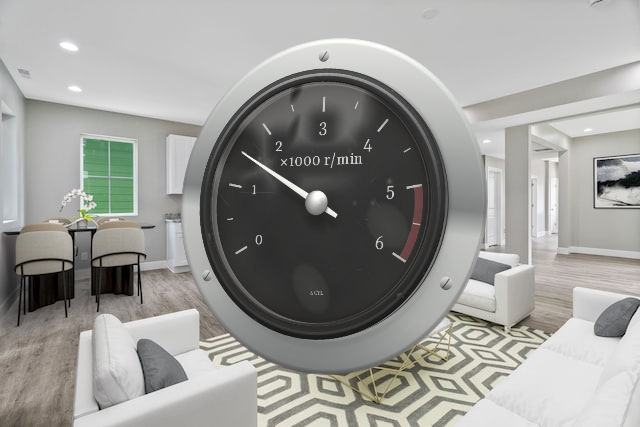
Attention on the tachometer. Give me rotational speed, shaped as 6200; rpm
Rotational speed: 1500; rpm
